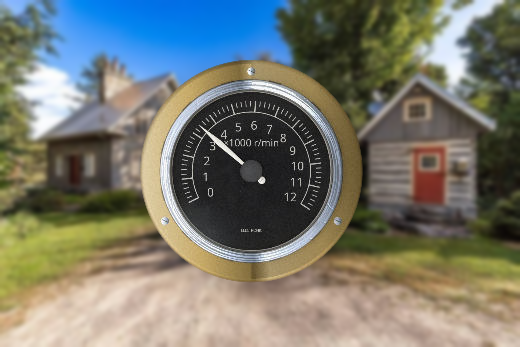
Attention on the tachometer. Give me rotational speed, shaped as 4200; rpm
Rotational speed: 3400; rpm
